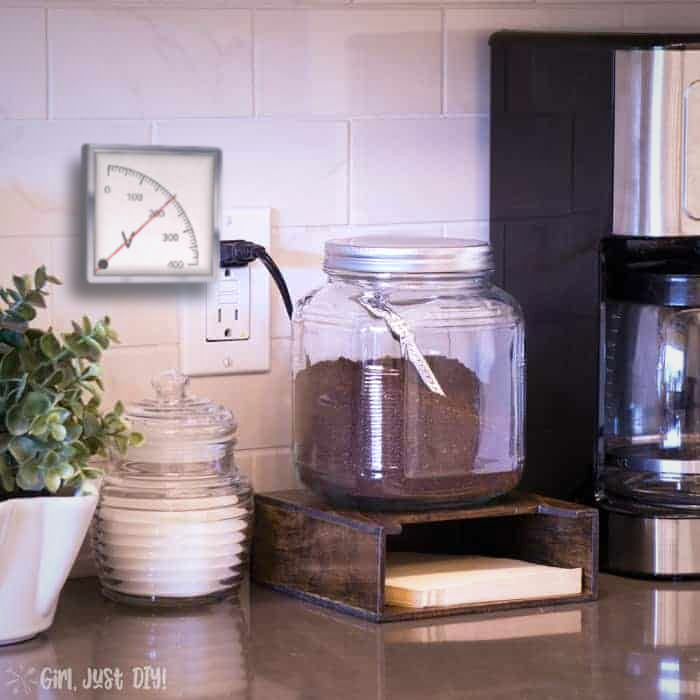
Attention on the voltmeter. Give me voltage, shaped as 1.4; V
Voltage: 200; V
